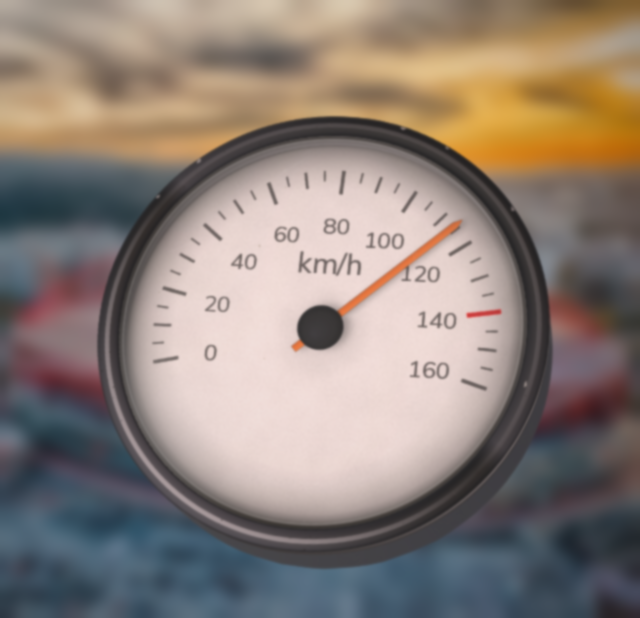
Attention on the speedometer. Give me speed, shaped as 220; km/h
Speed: 115; km/h
